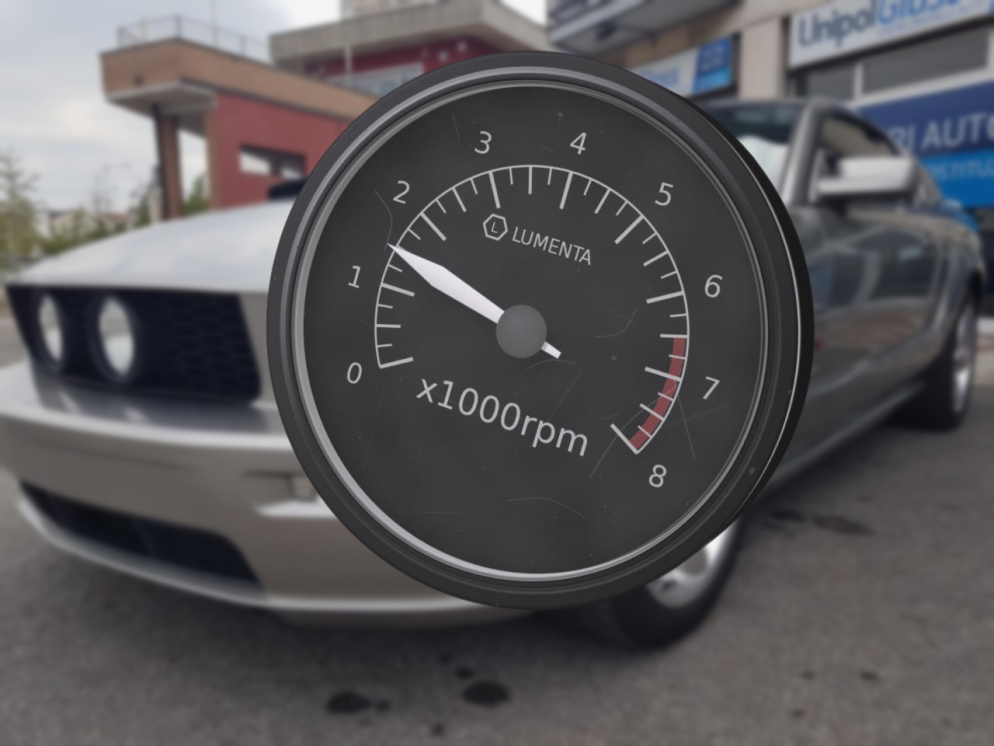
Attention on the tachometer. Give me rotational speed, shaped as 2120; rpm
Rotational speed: 1500; rpm
